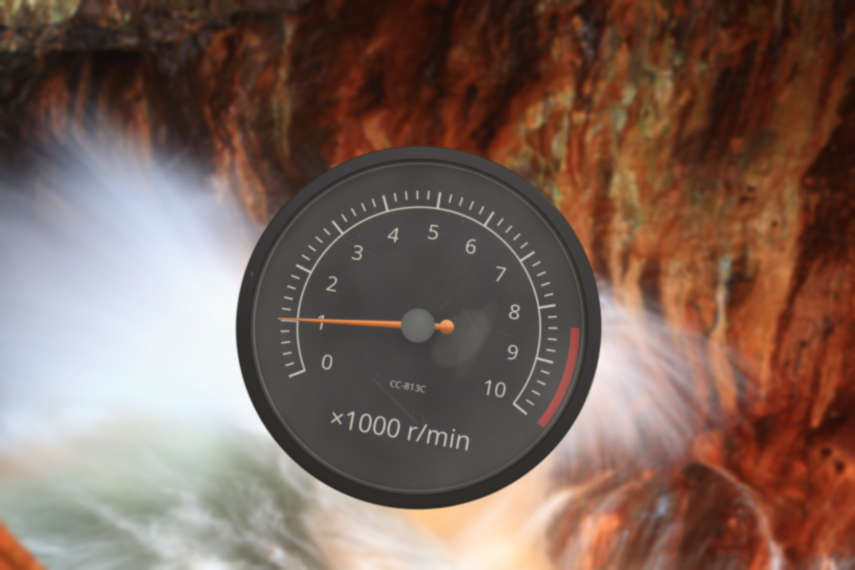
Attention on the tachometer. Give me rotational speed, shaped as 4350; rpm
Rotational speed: 1000; rpm
